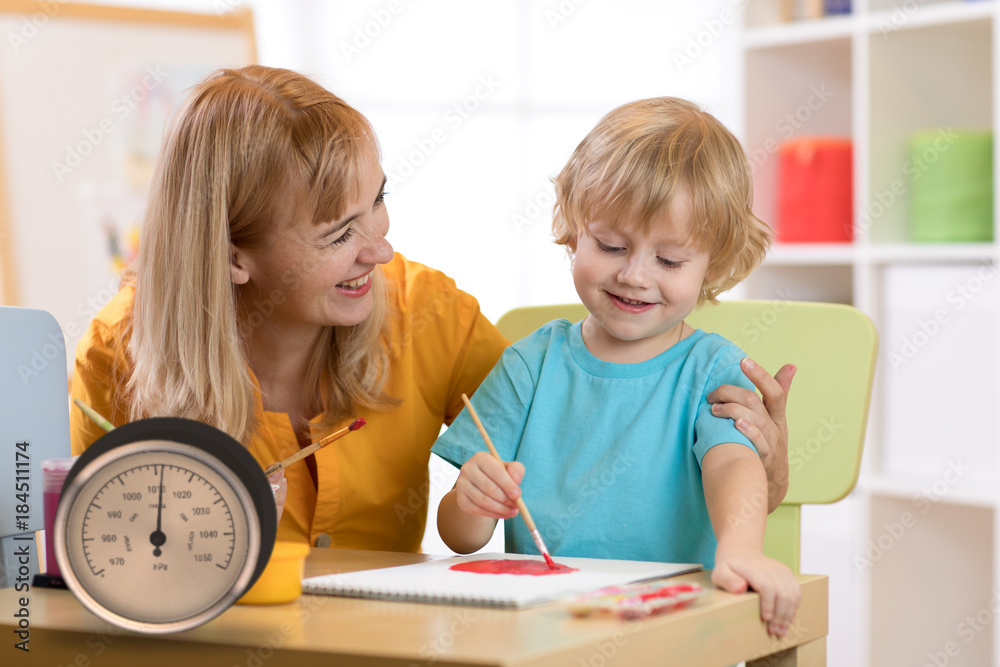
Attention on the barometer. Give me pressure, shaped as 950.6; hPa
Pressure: 1012; hPa
